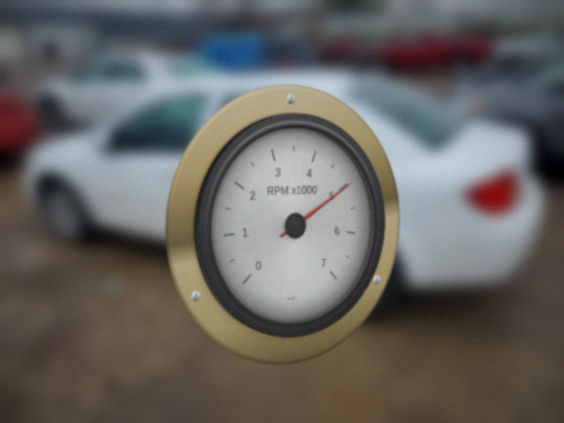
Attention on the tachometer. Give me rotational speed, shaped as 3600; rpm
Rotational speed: 5000; rpm
